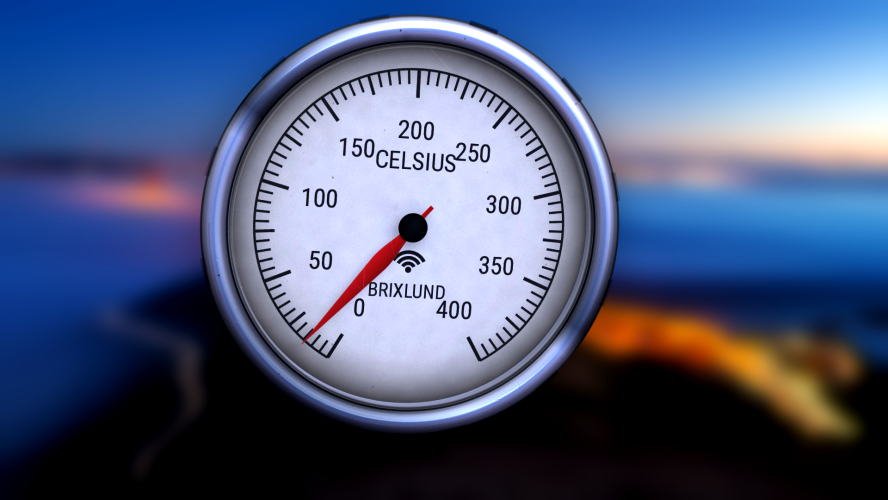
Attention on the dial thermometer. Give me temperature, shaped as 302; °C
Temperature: 15; °C
